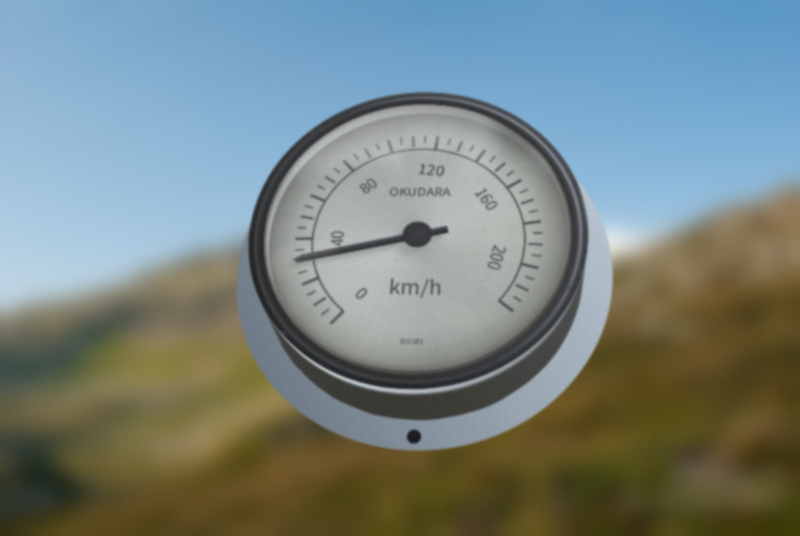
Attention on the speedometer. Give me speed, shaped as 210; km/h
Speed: 30; km/h
